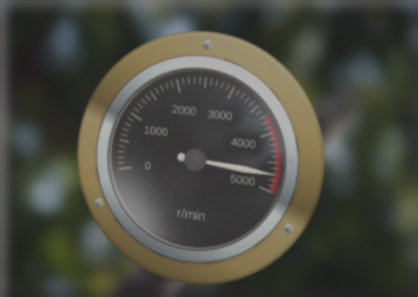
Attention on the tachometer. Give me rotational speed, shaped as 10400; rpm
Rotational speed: 4700; rpm
